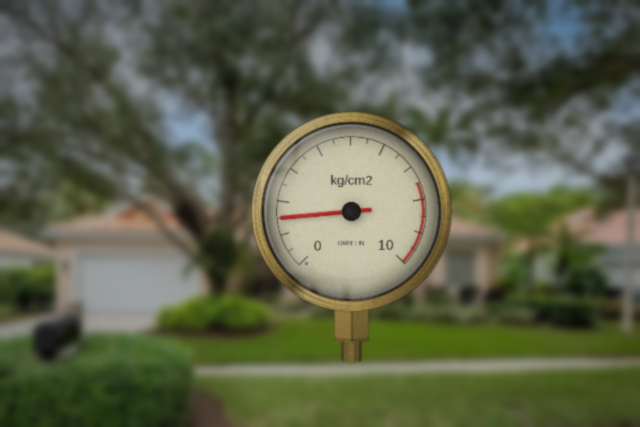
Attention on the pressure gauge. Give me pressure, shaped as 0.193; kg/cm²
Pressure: 1.5; kg/cm²
